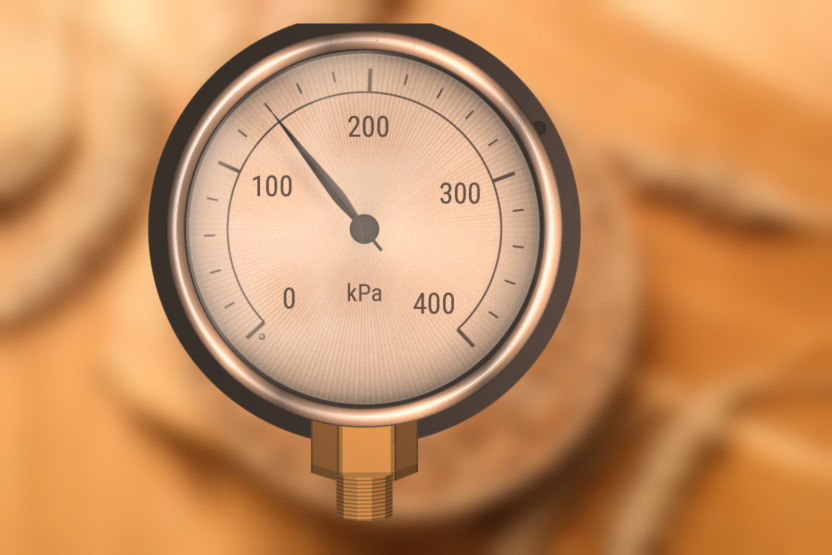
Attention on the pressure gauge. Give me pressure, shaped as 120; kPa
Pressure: 140; kPa
